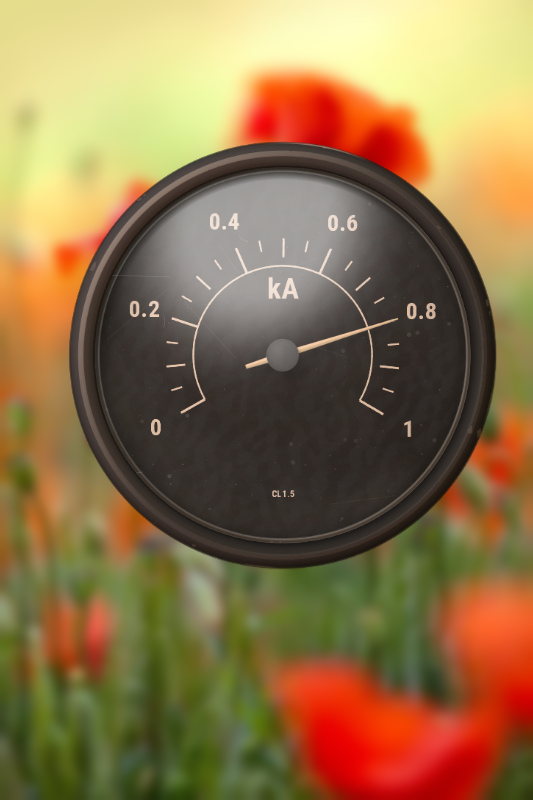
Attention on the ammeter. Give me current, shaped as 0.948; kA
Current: 0.8; kA
